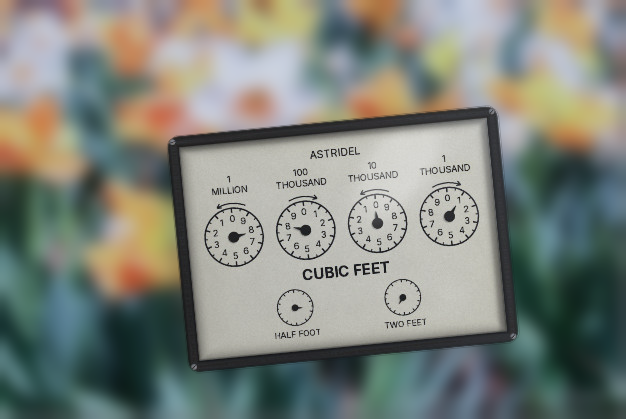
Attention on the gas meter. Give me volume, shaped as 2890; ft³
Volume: 780100; ft³
